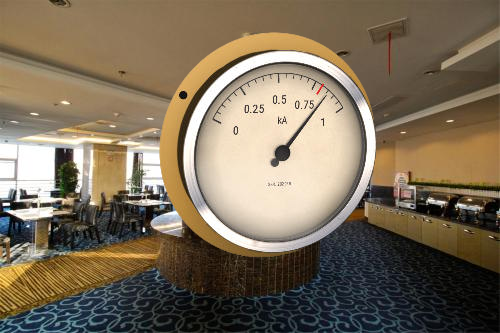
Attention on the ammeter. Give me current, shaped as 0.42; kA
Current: 0.85; kA
